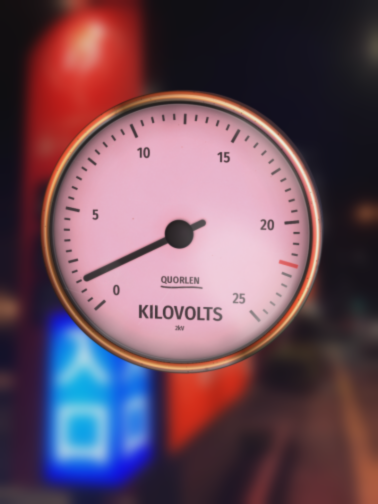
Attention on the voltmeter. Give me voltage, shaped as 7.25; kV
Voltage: 1.5; kV
